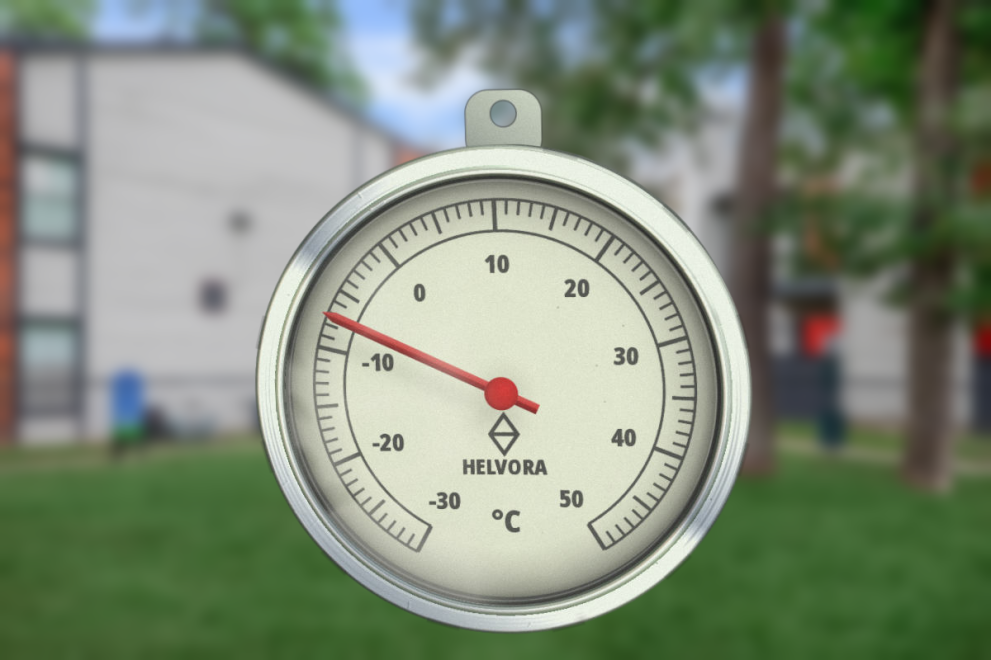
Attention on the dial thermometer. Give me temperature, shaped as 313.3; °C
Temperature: -7; °C
